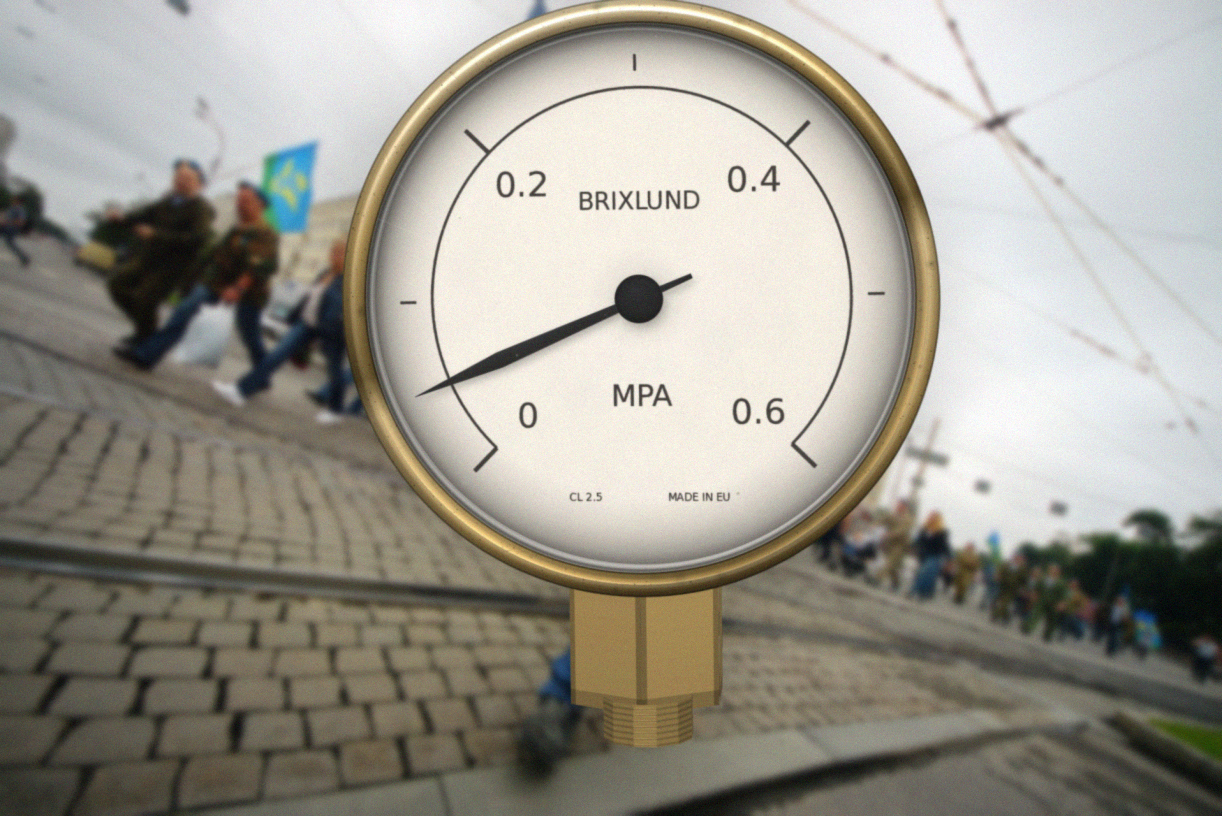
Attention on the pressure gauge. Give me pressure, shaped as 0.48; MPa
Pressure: 0.05; MPa
